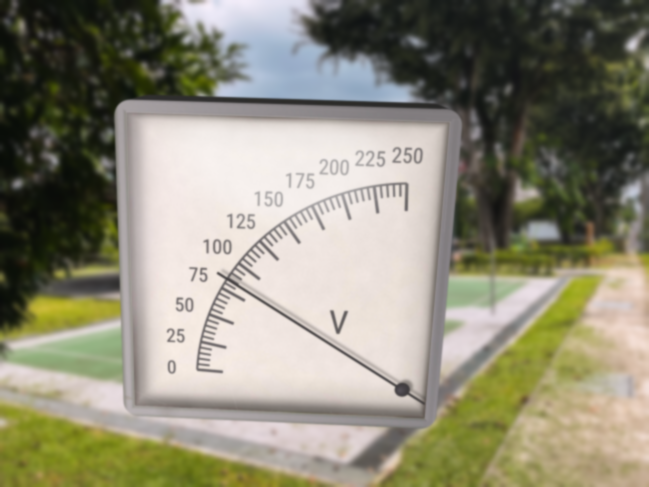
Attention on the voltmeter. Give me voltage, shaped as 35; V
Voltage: 85; V
